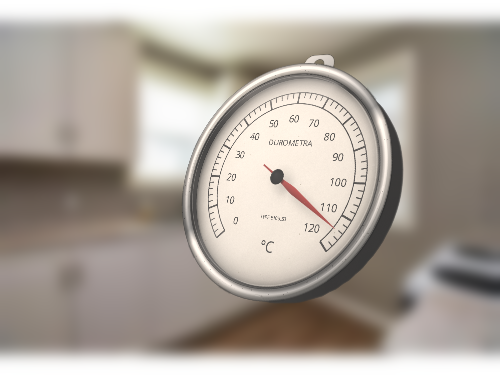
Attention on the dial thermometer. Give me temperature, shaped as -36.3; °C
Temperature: 114; °C
